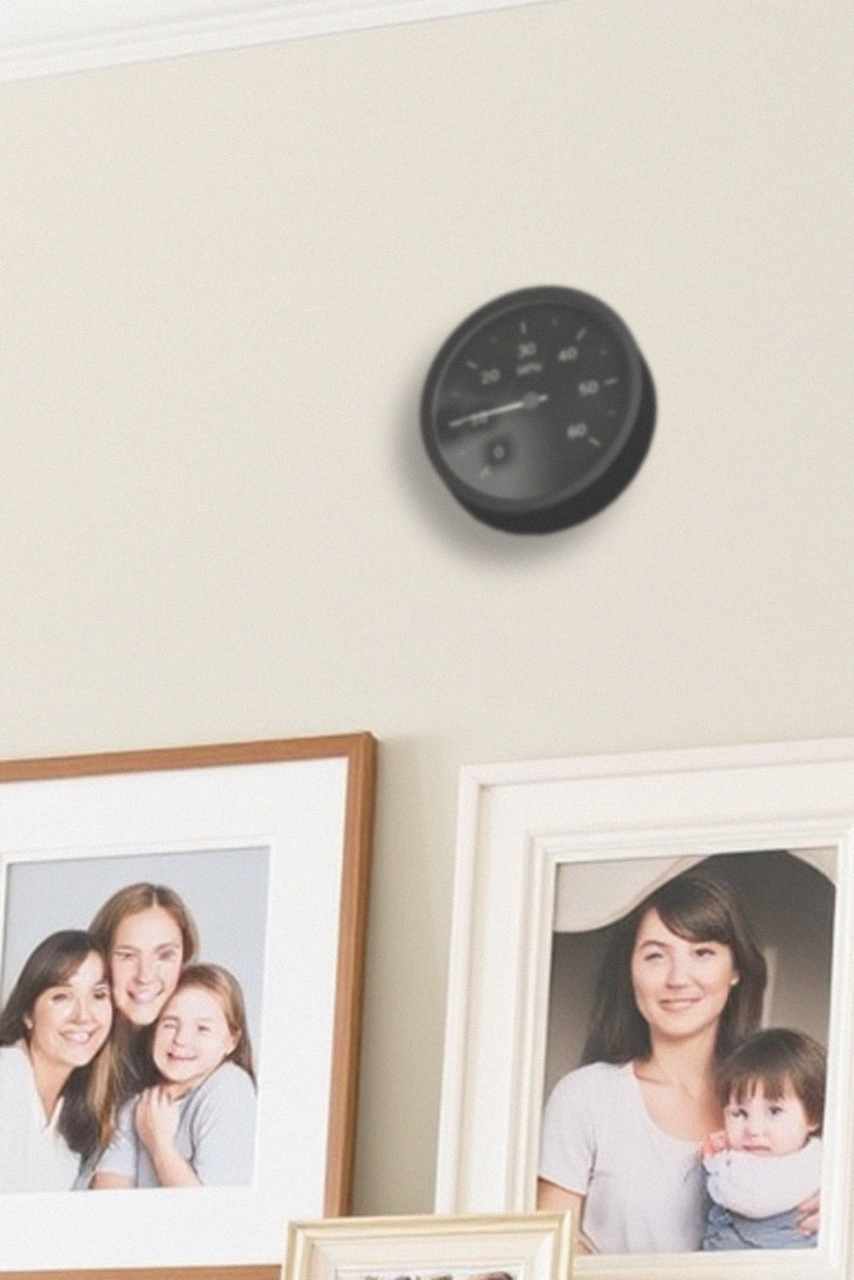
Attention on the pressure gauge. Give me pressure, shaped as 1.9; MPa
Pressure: 10; MPa
